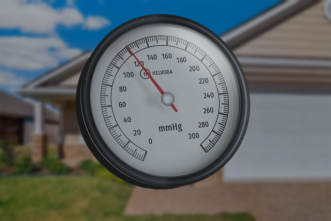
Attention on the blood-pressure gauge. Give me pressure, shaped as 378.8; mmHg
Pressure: 120; mmHg
